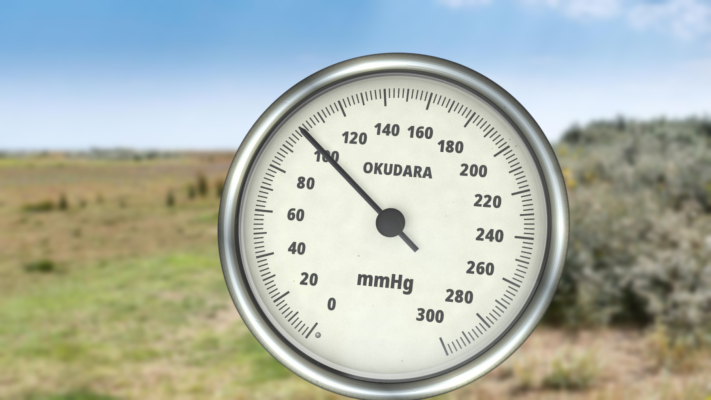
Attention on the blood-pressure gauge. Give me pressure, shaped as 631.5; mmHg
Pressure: 100; mmHg
